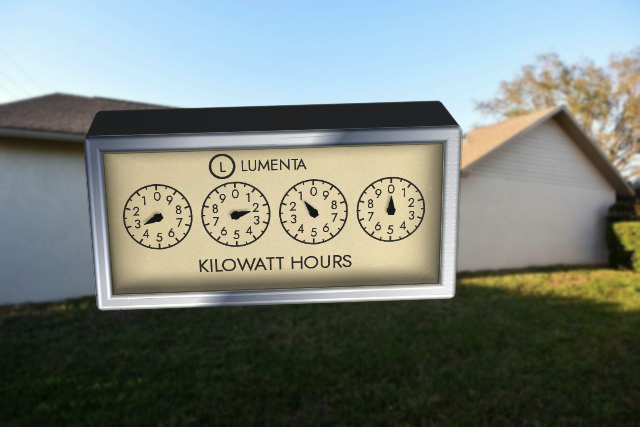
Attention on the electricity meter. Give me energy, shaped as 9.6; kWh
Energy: 3210; kWh
